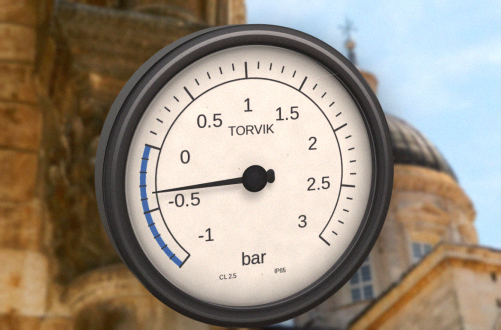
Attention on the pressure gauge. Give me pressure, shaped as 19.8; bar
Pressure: -0.35; bar
